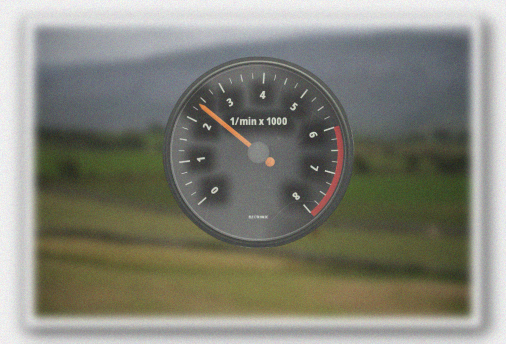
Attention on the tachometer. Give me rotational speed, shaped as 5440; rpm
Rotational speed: 2375; rpm
